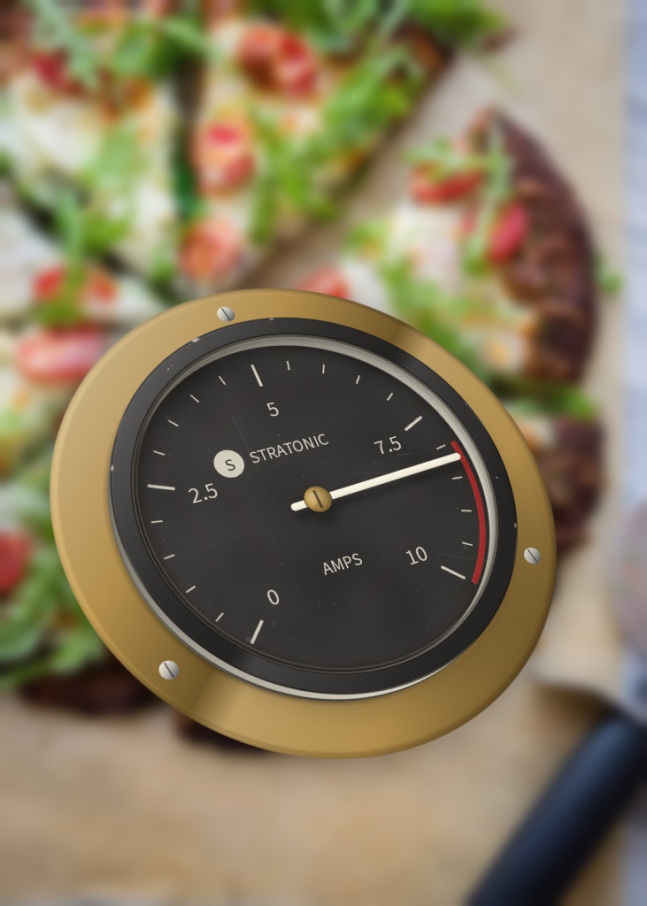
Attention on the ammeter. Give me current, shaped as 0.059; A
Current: 8.25; A
